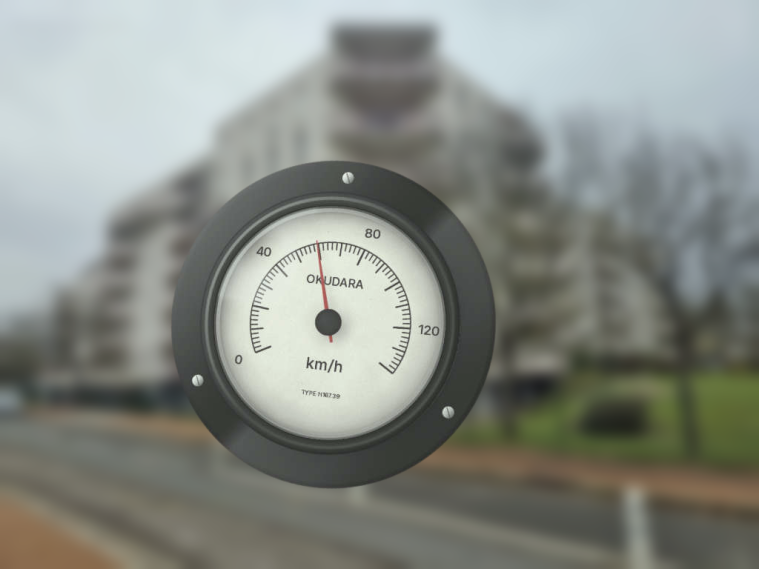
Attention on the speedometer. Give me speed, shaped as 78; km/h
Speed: 60; km/h
